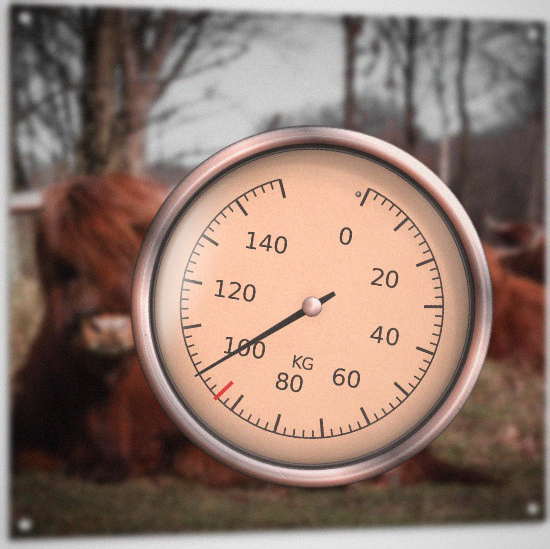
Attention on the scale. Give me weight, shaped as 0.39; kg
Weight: 100; kg
